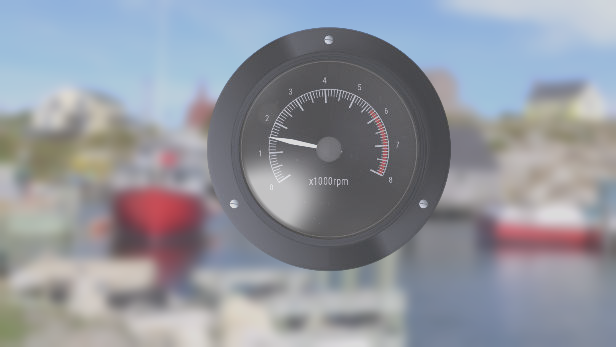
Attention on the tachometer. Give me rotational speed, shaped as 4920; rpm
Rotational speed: 1500; rpm
